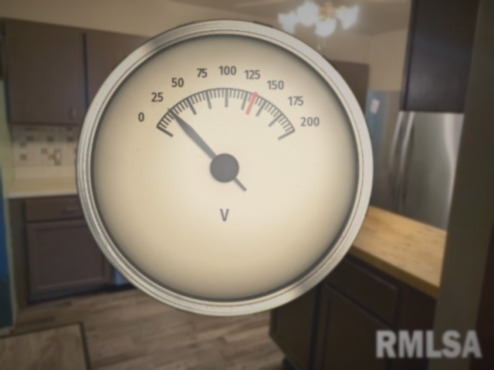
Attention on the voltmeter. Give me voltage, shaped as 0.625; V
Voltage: 25; V
